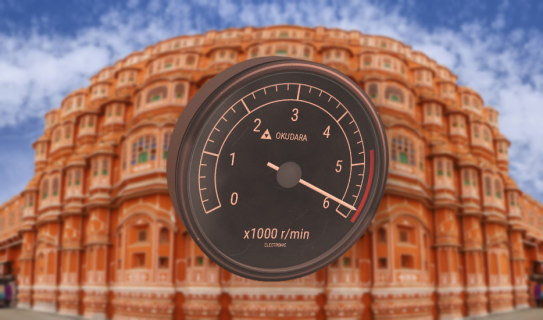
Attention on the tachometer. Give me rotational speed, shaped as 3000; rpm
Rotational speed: 5800; rpm
